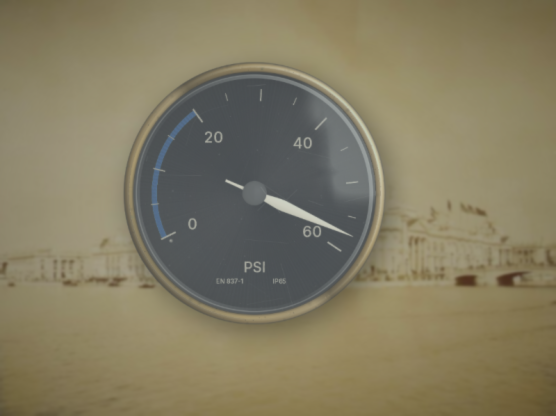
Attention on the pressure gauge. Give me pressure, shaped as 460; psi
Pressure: 57.5; psi
